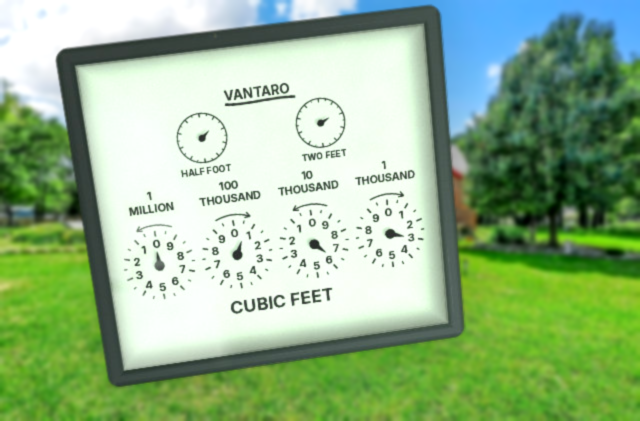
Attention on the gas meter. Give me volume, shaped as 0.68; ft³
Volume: 6300; ft³
